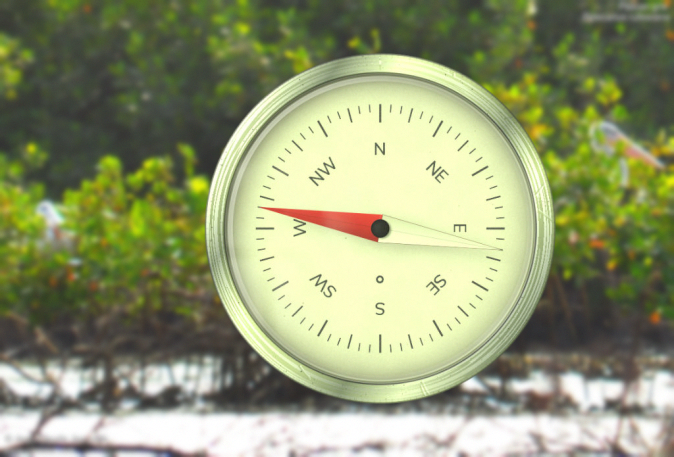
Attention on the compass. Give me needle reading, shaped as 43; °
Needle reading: 280; °
